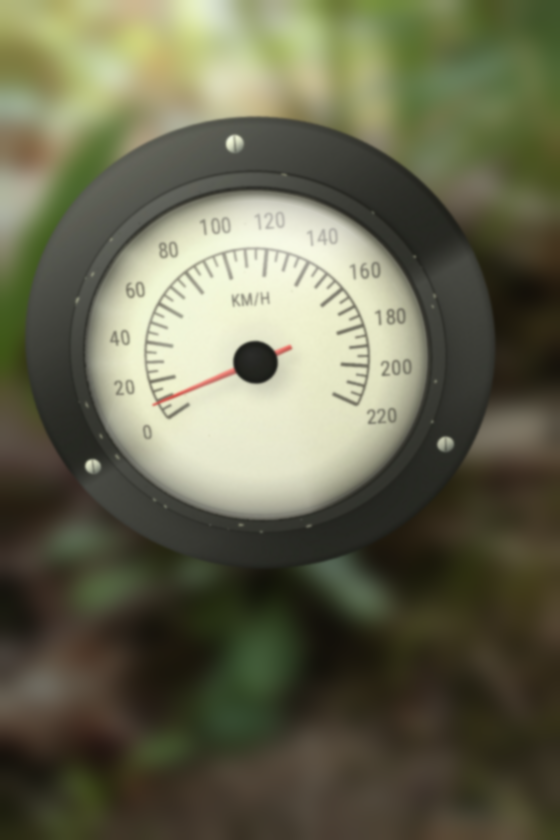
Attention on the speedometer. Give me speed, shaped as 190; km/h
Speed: 10; km/h
